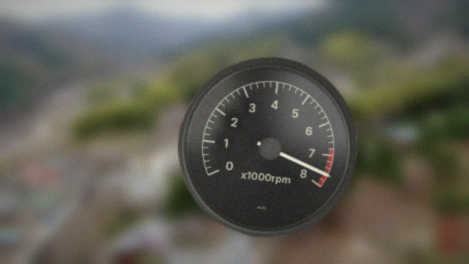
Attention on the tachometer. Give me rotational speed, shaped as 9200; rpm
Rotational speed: 7600; rpm
